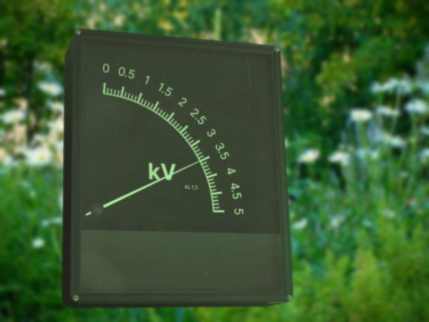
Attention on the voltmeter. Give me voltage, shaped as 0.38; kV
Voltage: 3.5; kV
